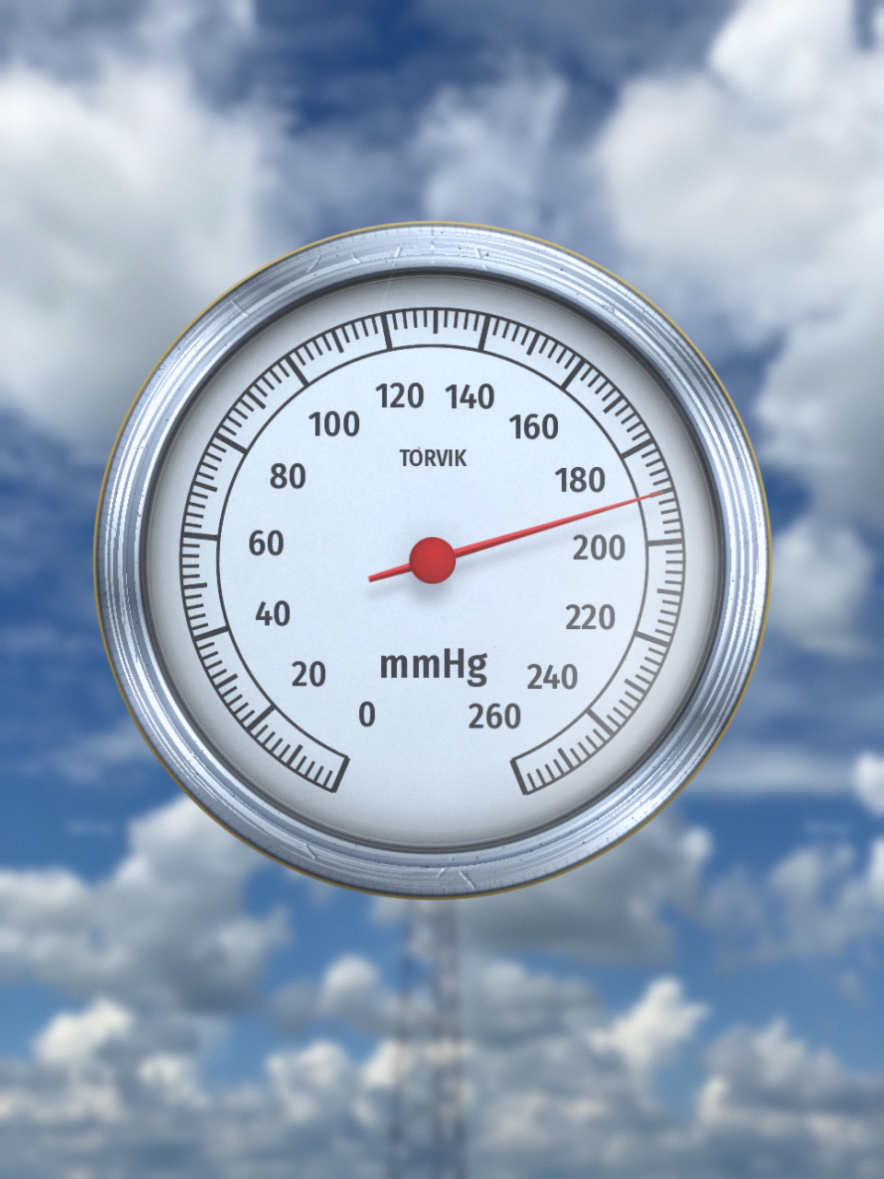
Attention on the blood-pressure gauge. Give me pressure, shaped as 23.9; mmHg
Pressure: 190; mmHg
